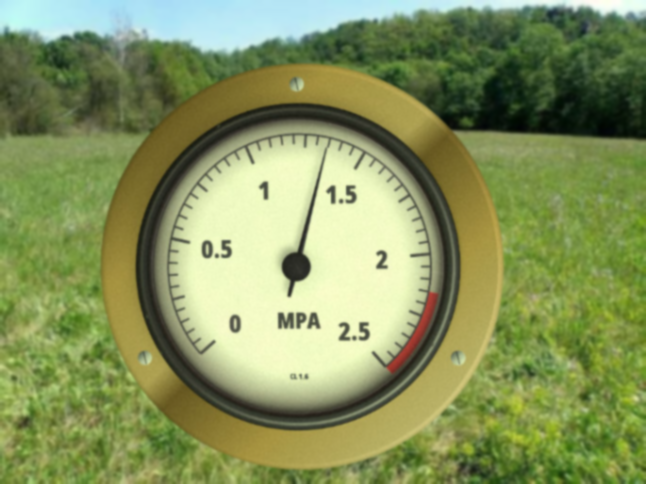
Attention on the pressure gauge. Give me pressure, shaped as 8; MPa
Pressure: 1.35; MPa
